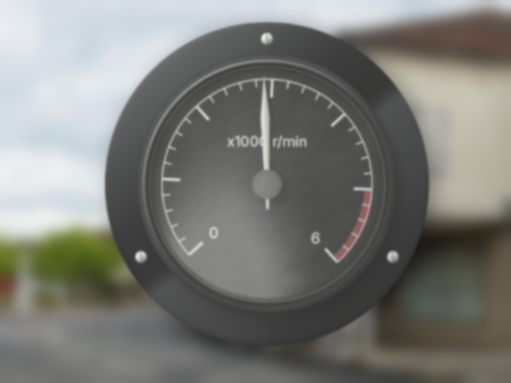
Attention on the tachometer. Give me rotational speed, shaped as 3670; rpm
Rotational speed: 2900; rpm
